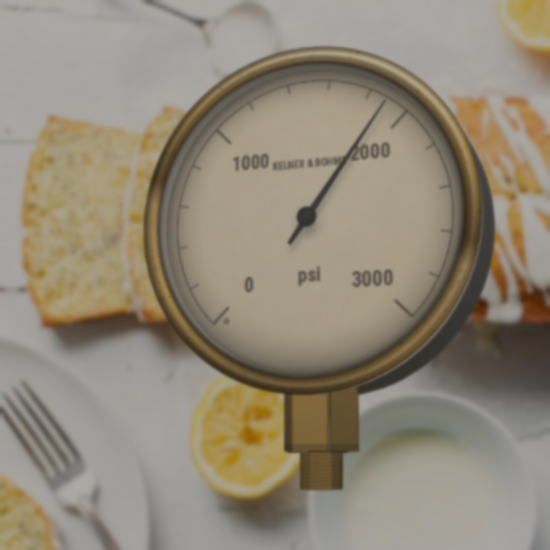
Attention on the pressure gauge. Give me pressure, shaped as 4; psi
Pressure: 1900; psi
